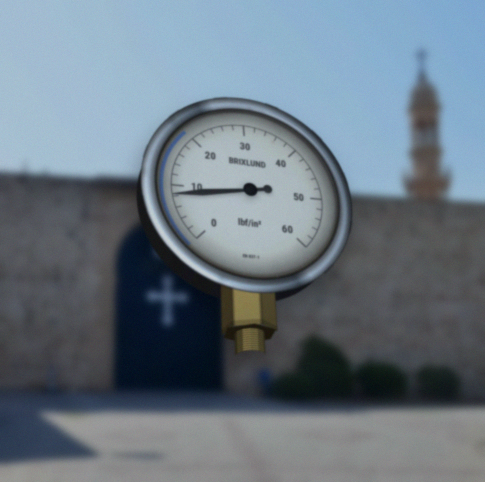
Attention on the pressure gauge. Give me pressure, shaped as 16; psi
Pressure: 8; psi
